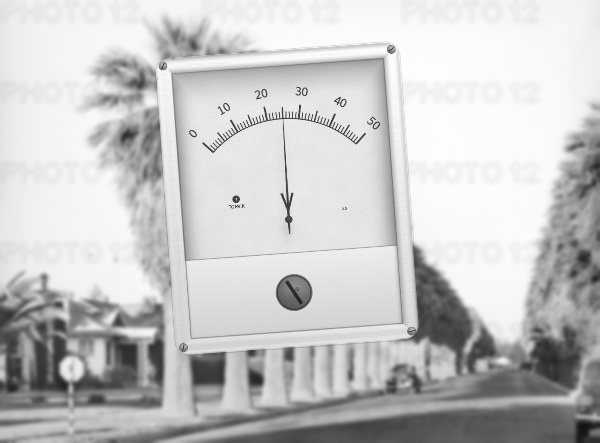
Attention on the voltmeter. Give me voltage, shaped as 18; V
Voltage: 25; V
